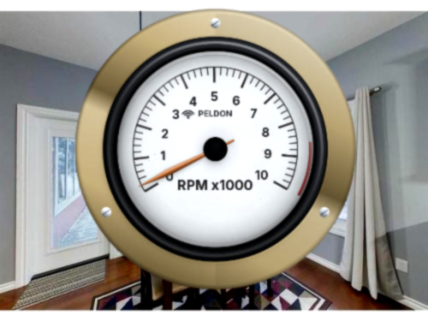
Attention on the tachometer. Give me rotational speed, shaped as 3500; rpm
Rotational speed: 200; rpm
